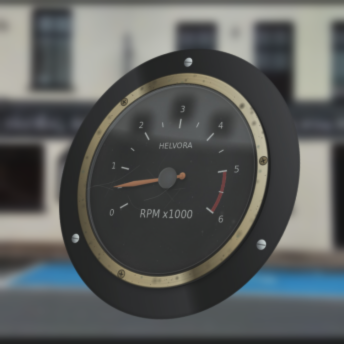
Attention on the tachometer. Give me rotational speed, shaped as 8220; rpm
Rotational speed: 500; rpm
